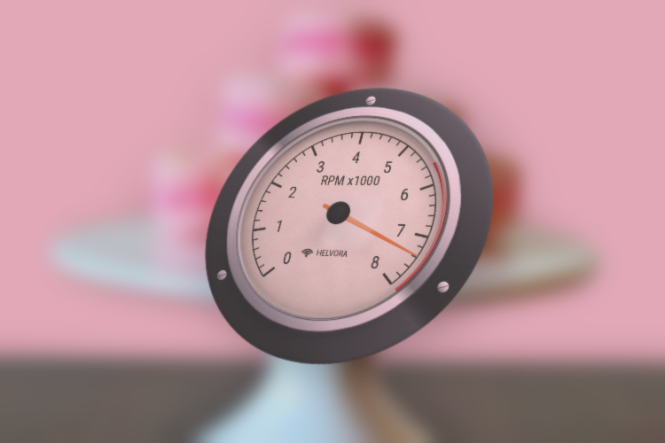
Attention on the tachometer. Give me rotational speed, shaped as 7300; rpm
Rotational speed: 7400; rpm
